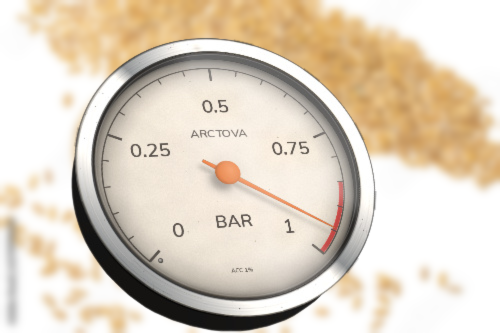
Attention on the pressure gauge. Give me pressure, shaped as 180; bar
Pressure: 0.95; bar
